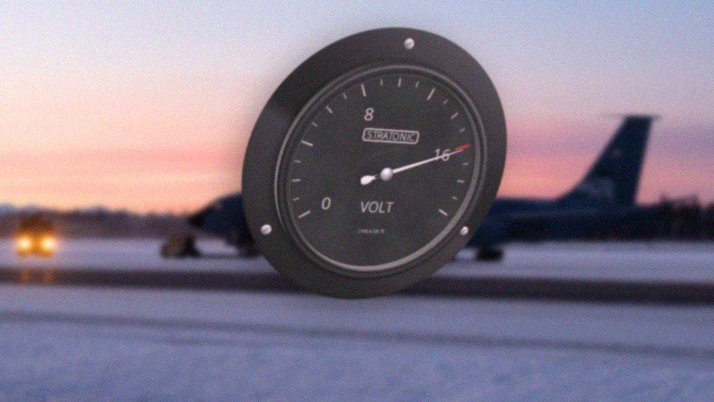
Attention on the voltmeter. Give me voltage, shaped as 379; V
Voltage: 16; V
